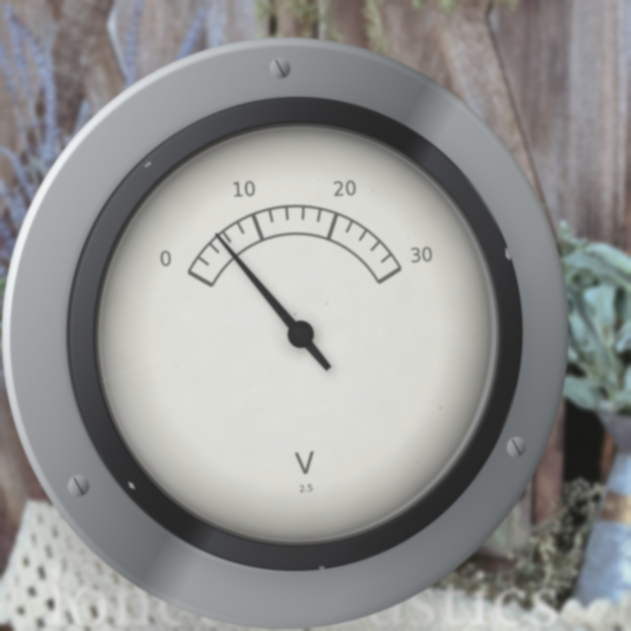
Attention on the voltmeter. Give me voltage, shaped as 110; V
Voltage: 5; V
